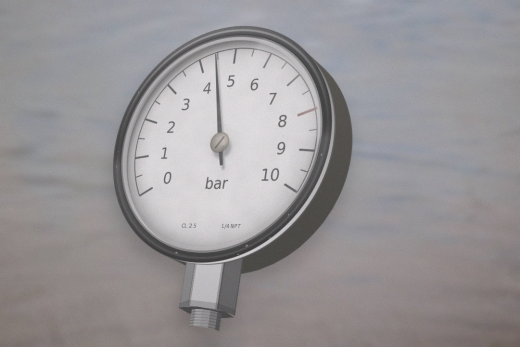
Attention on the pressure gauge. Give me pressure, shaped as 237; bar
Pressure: 4.5; bar
